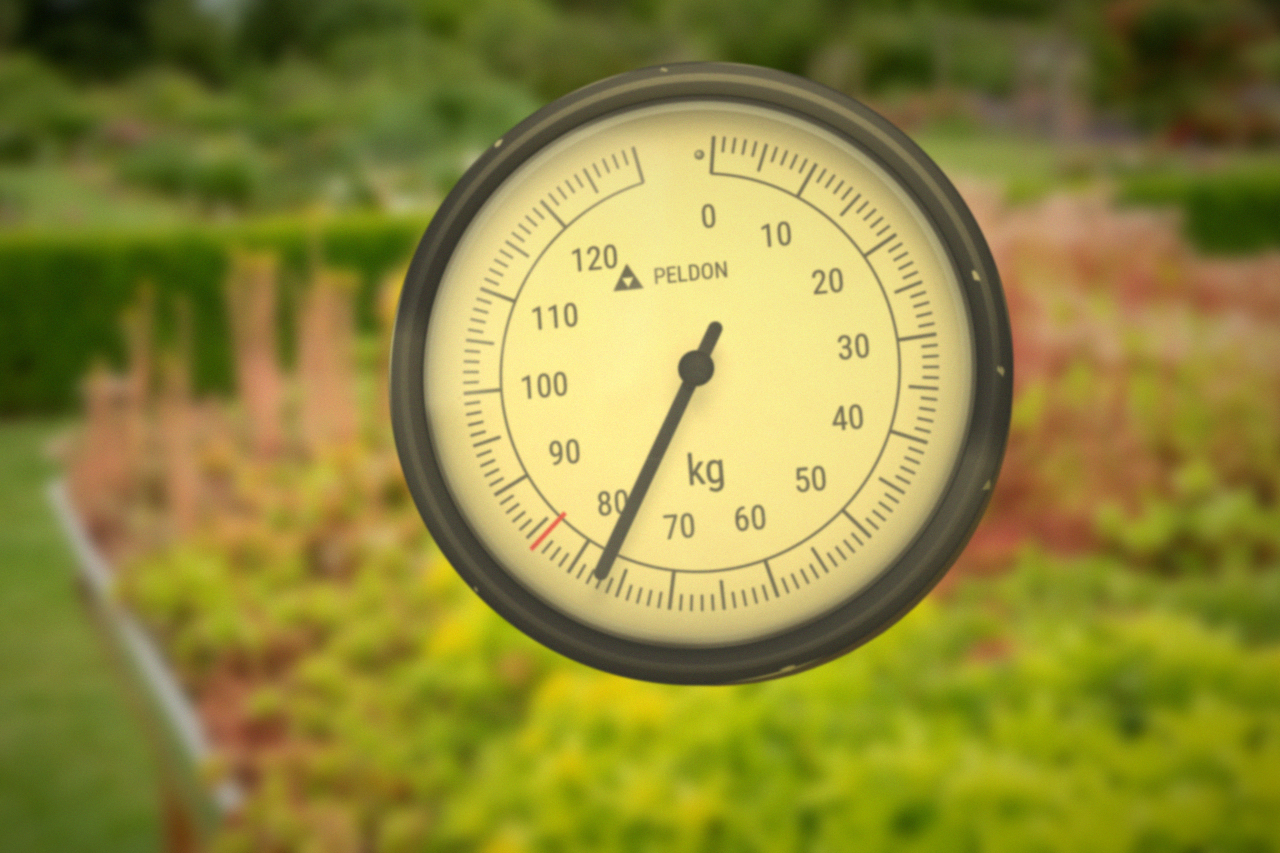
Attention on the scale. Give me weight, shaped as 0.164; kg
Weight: 77; kg
